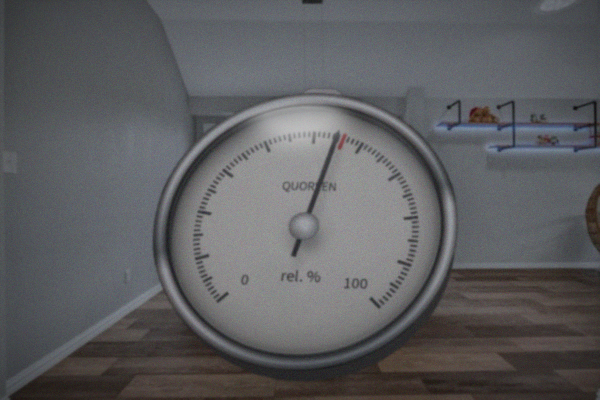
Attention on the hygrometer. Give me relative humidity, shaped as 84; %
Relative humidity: 55; %
